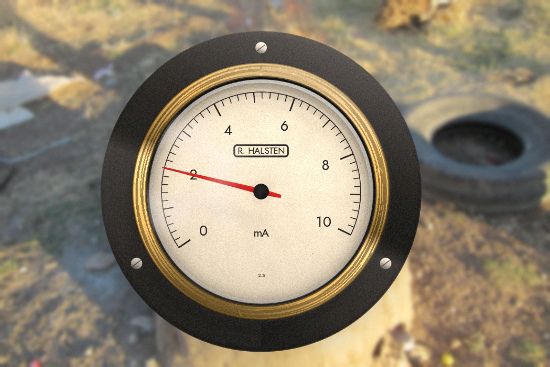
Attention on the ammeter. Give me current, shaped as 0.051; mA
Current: 2; mA
